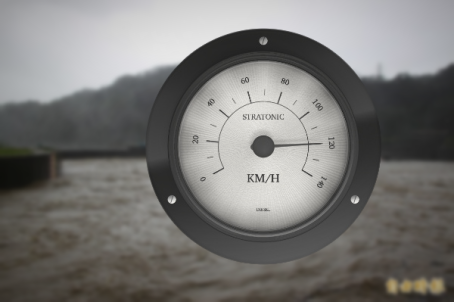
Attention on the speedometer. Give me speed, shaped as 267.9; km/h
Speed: 120; km/h
